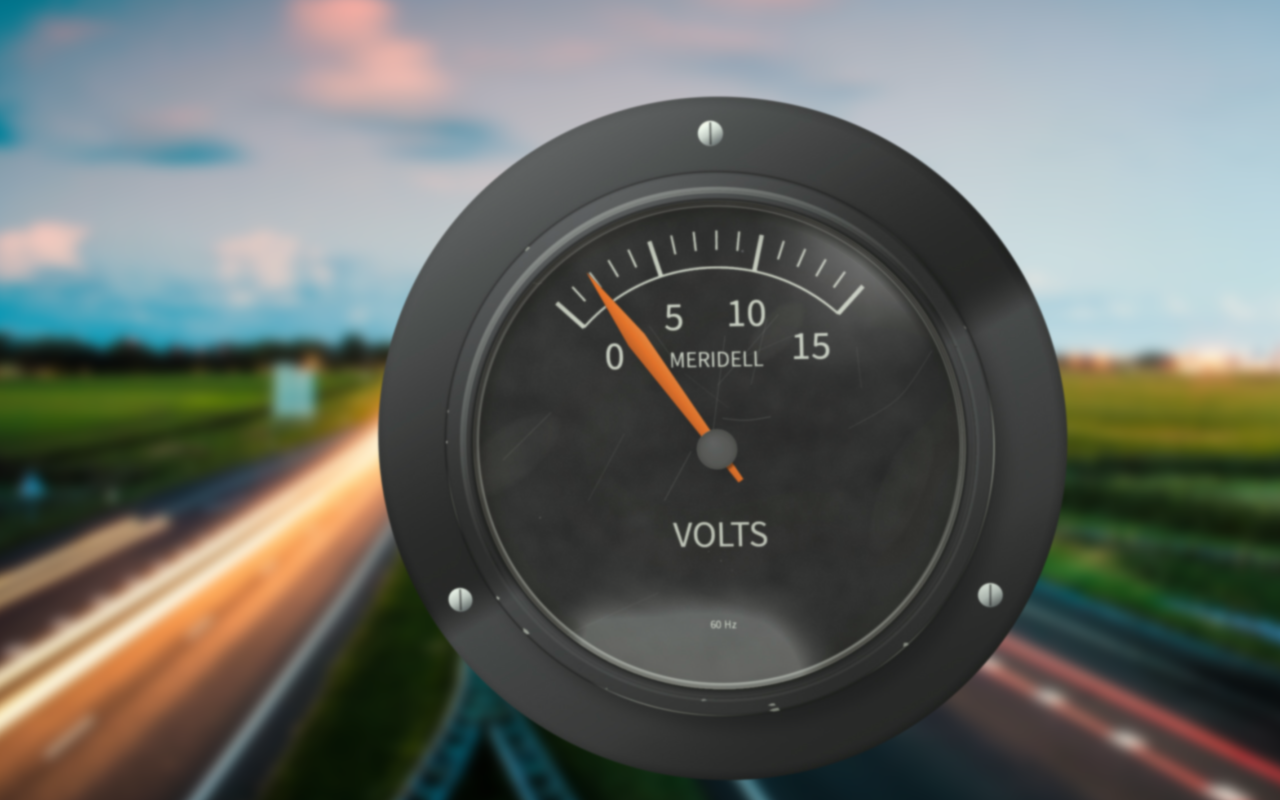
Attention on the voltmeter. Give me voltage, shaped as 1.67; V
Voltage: 2; V
